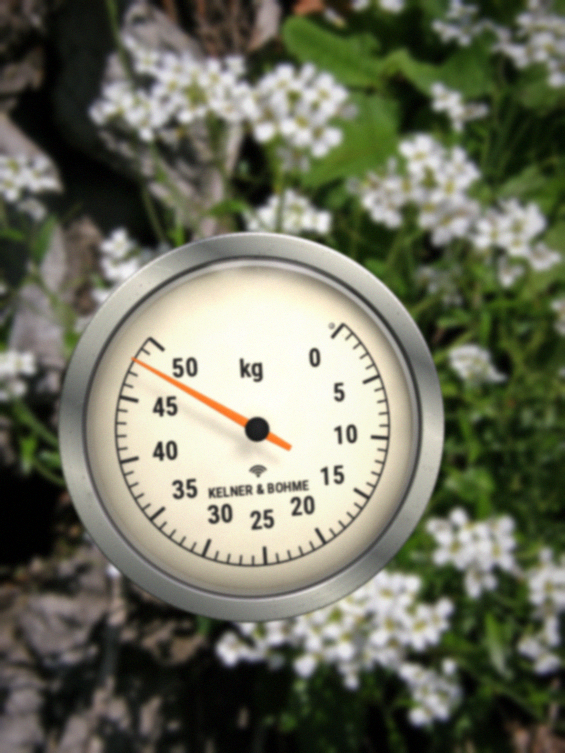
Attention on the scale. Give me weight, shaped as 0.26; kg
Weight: 48; kg
